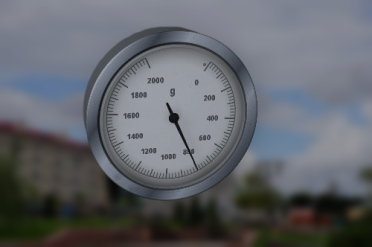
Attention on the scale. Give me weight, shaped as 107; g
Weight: 800; g
